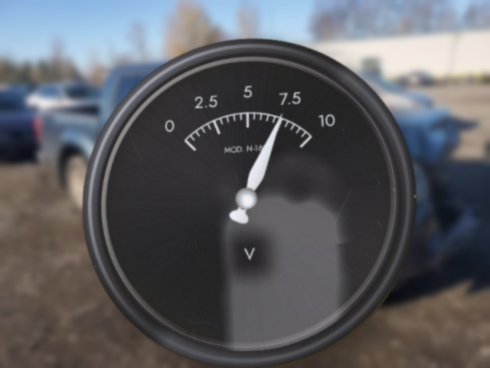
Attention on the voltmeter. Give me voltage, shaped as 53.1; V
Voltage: 7.5; V
